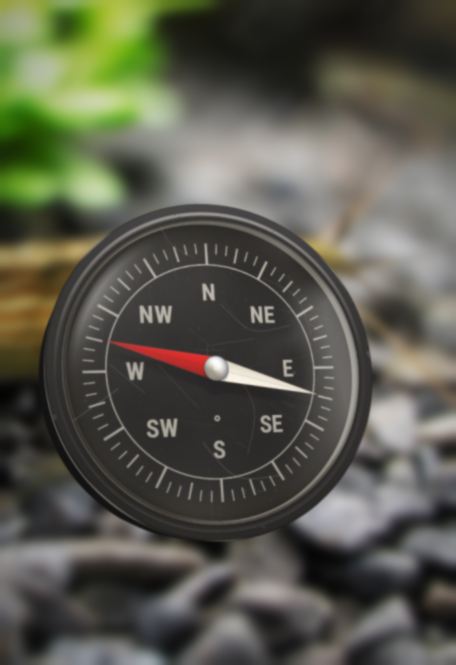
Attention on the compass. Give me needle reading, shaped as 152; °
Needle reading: 285; °
